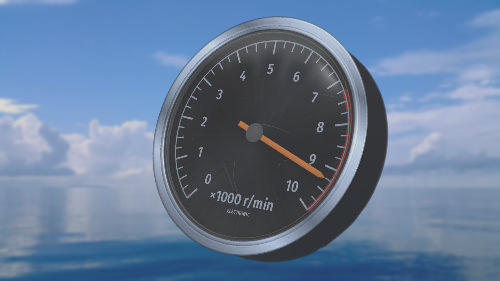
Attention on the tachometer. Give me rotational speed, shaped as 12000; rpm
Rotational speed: 9250; rpm
